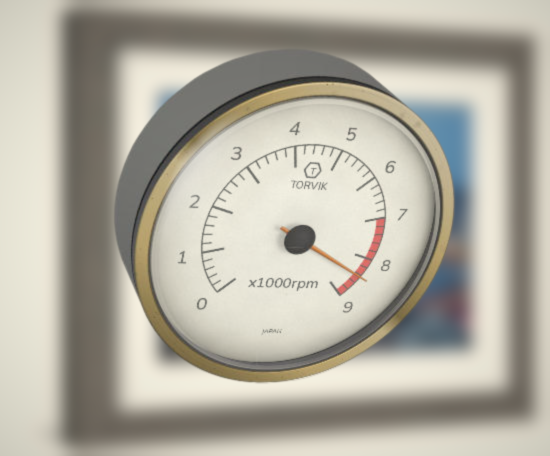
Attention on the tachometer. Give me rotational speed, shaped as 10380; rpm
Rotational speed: 8400; rpm
